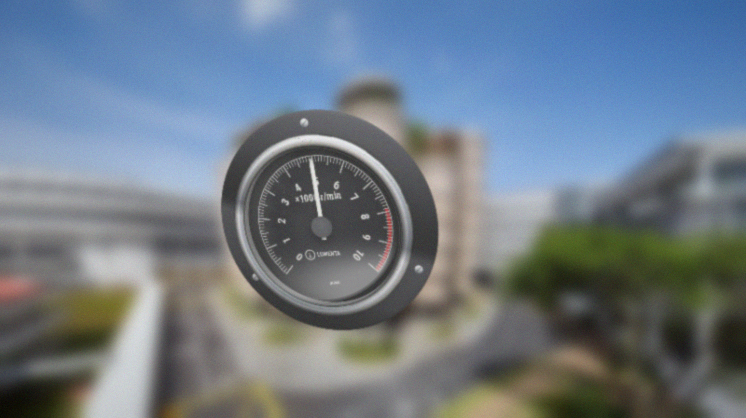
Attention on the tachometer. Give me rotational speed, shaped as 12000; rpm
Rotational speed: 5000; rpm
